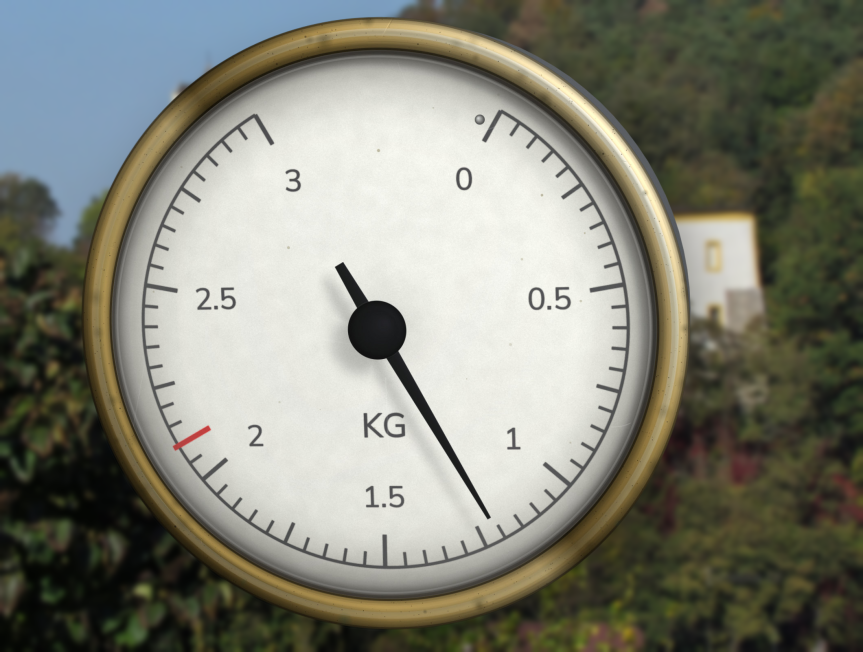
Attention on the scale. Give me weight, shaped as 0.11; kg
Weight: 1.2; kg
